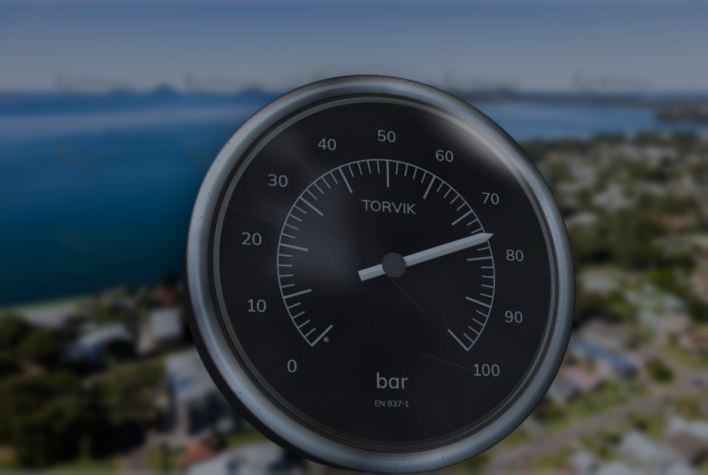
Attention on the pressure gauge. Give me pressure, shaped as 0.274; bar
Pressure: 76; bar
